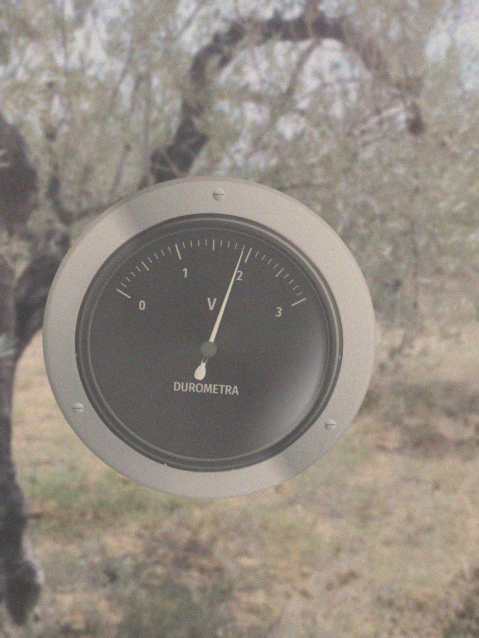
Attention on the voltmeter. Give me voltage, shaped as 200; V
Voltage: 1.9; V
